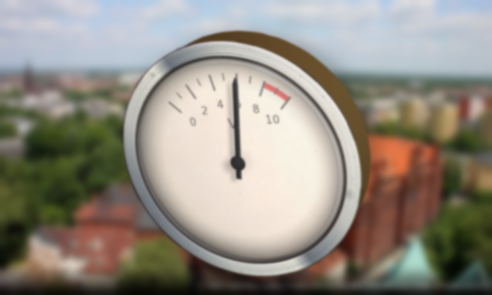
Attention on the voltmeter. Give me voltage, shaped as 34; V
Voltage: 6; V
